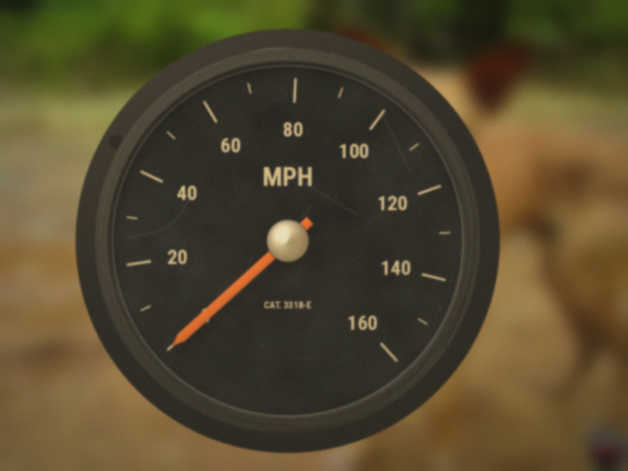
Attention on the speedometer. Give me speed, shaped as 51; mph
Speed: 0; mph
